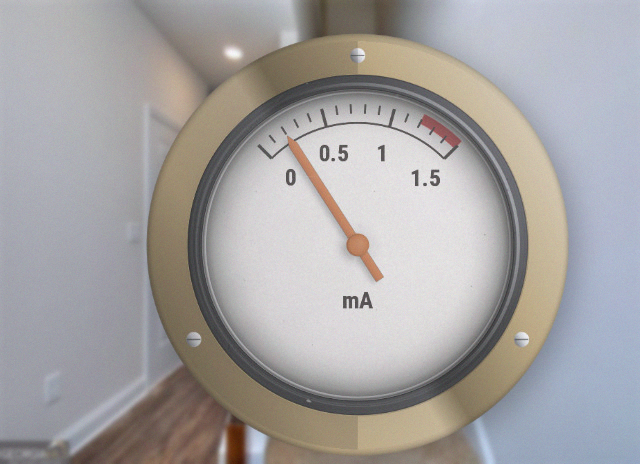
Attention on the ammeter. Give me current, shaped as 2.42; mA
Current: 0.2; mA
